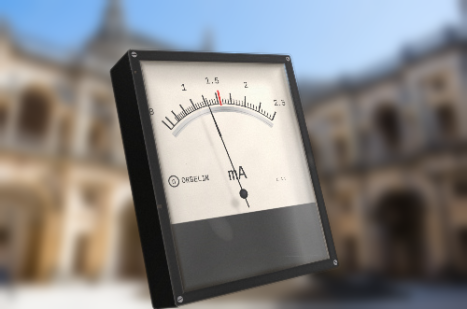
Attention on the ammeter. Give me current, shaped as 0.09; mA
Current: 1.25; mA
